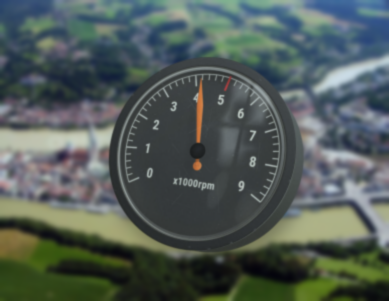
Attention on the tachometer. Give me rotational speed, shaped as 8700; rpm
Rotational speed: 4200; rpm
